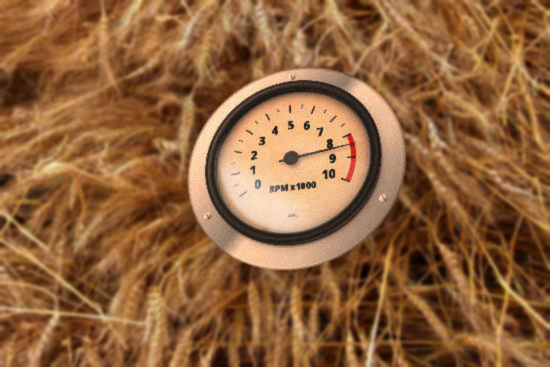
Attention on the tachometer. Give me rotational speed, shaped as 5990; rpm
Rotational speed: 8500; rpm
